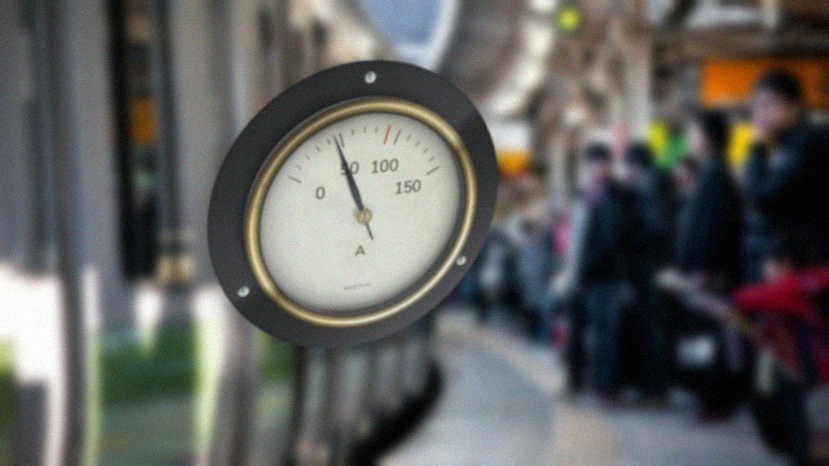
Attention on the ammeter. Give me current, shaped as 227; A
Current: 45; A
